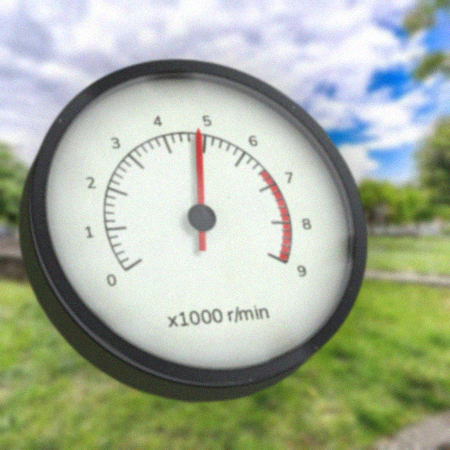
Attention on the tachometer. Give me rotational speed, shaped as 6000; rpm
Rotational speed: 4800; rpm
